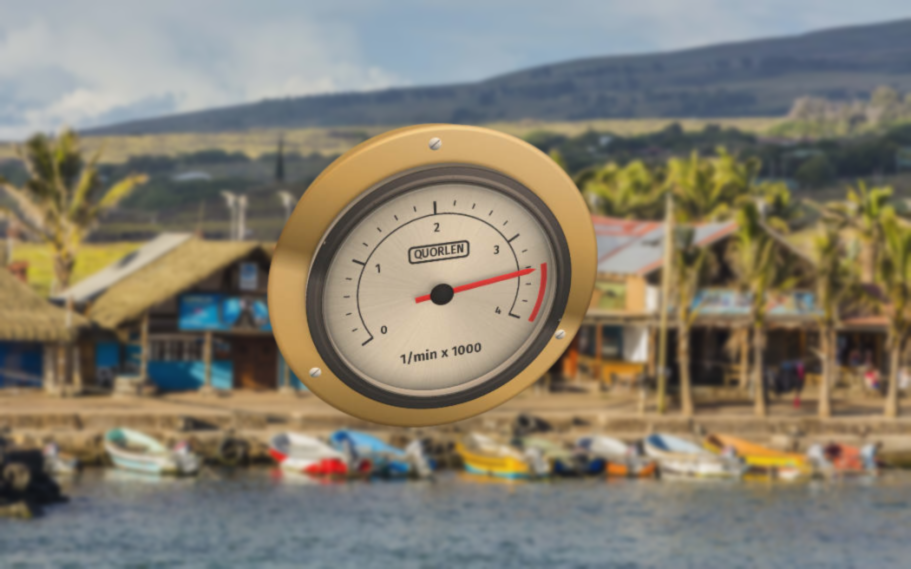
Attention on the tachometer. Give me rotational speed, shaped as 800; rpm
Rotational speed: 3400; rpm
